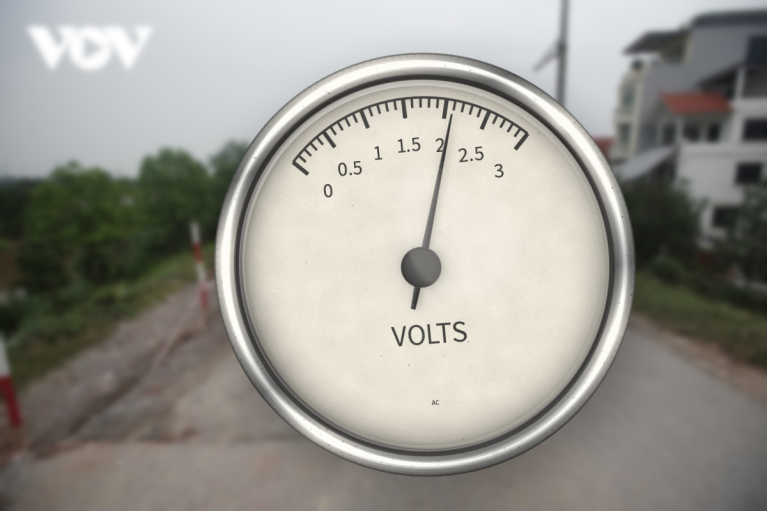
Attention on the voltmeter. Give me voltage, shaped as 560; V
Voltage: 2.1; V
